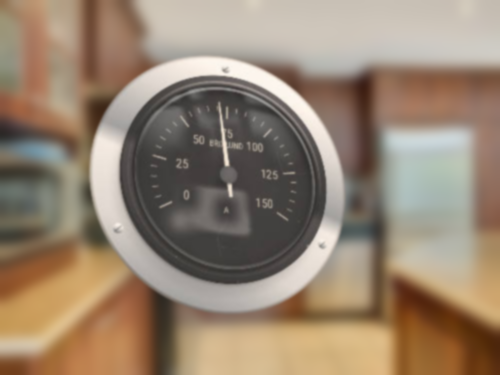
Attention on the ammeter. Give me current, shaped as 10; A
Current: 70; A
